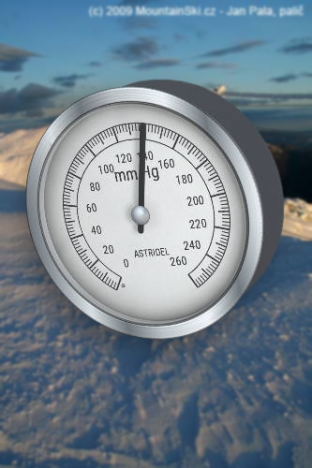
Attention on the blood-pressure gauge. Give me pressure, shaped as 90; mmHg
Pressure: 140; mmHg
